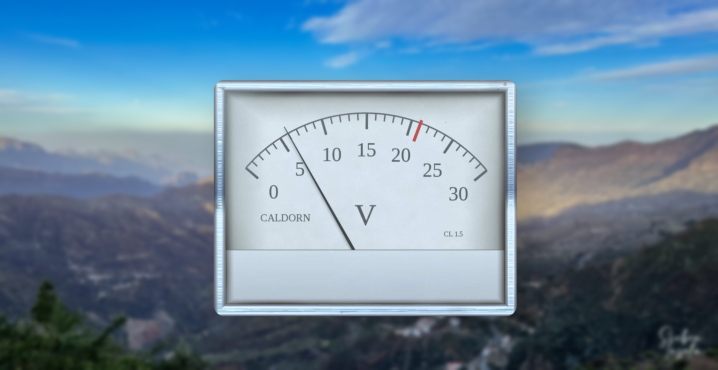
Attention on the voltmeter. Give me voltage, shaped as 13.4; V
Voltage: 6; V
